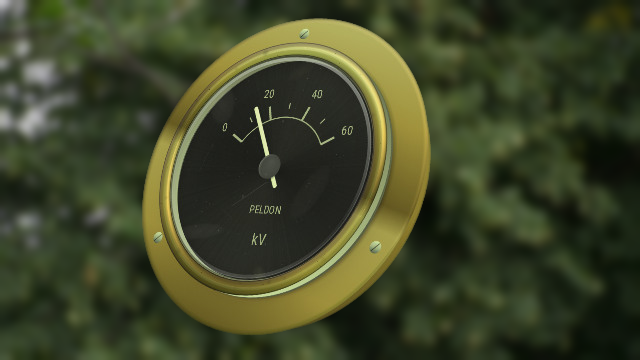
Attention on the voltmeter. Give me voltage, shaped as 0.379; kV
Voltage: 15; kV
